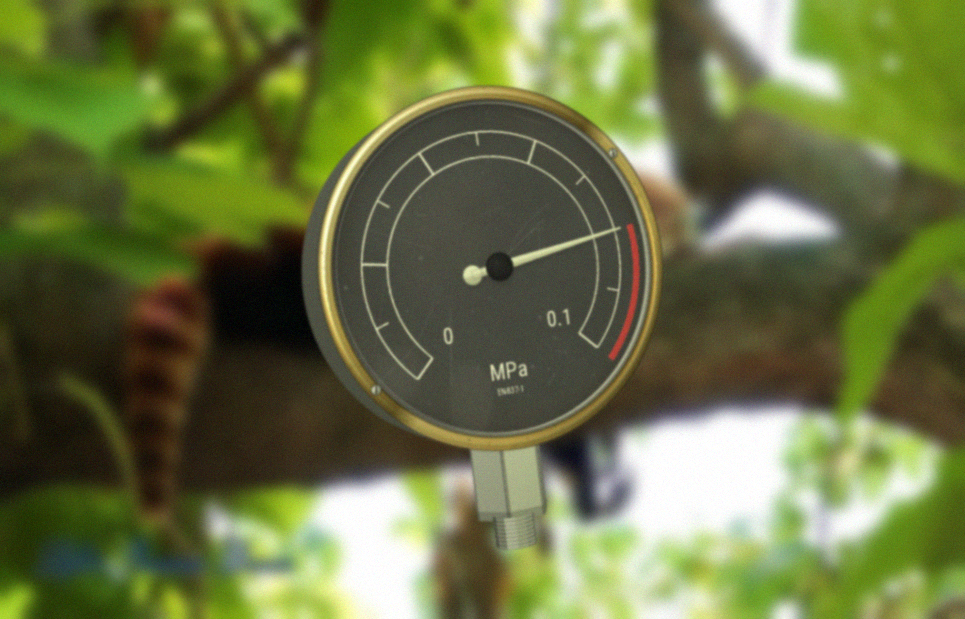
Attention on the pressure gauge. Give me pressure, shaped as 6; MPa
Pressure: 0.08; MPa
